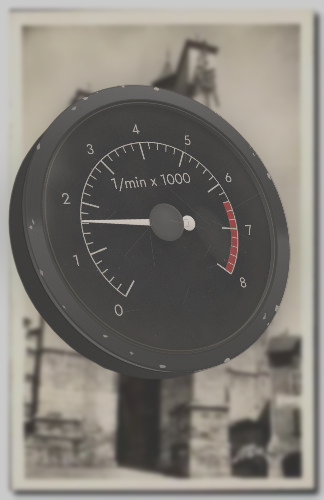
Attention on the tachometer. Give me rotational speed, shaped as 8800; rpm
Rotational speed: 1600; rpm
